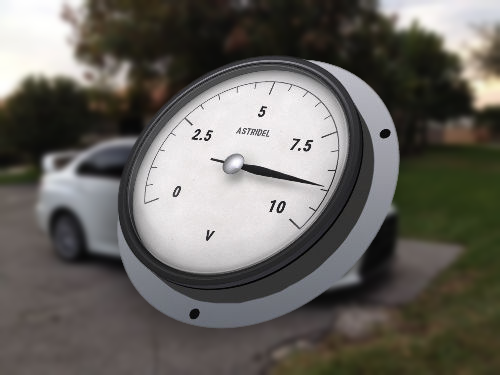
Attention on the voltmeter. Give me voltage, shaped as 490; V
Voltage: 9; V
